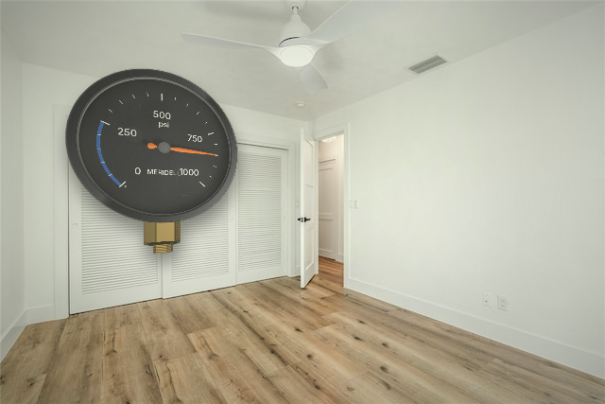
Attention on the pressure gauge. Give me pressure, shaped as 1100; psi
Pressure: 850; psi
